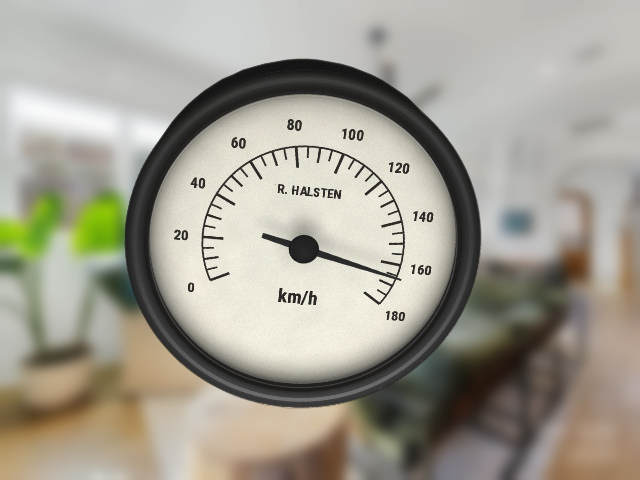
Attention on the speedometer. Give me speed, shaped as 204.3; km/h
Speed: 165; km/h
